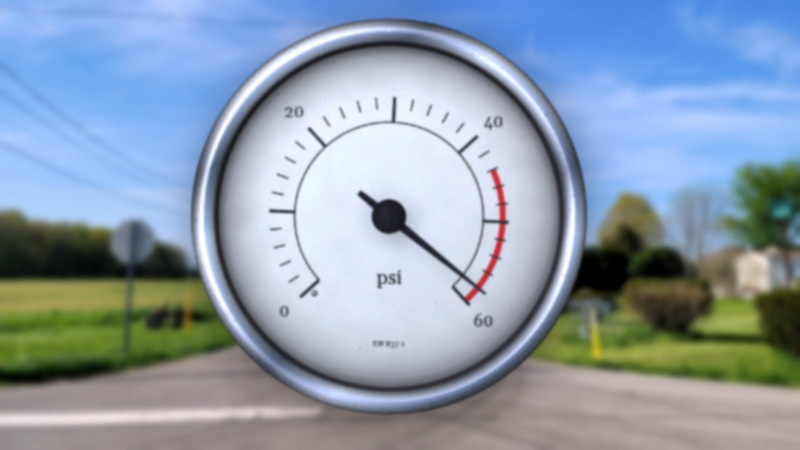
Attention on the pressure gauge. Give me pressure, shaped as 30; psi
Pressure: 58; psi
